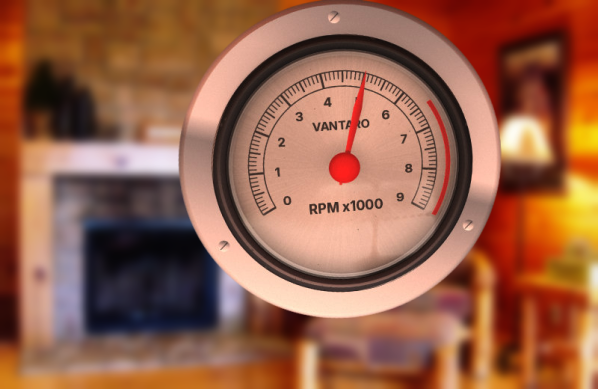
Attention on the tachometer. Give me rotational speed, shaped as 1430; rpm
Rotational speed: 5000; rpm
